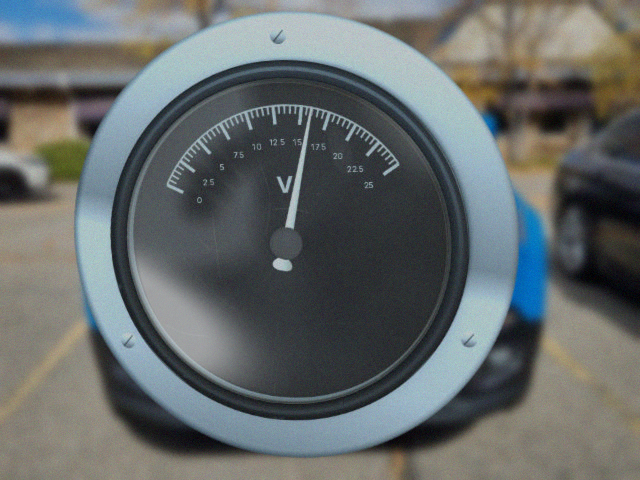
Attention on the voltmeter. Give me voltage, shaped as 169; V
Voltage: 16; V
